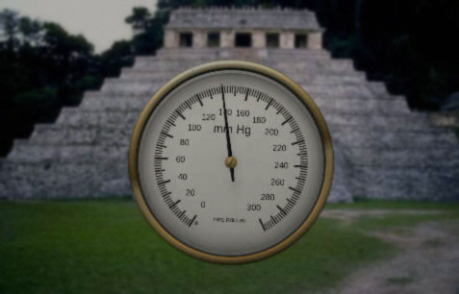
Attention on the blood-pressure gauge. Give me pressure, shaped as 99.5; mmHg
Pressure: 140; mmHg
